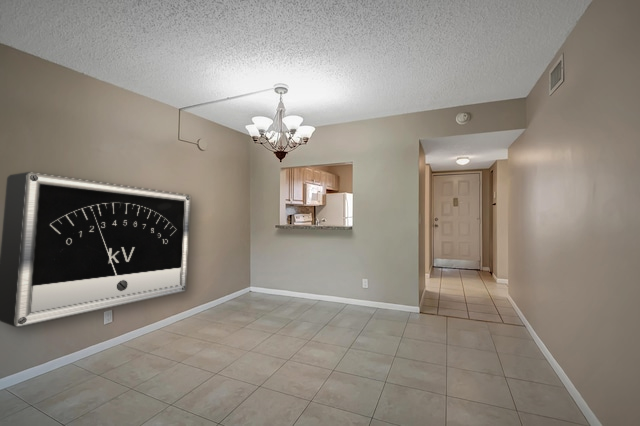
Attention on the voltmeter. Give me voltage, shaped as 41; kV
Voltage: 2.5; kV
